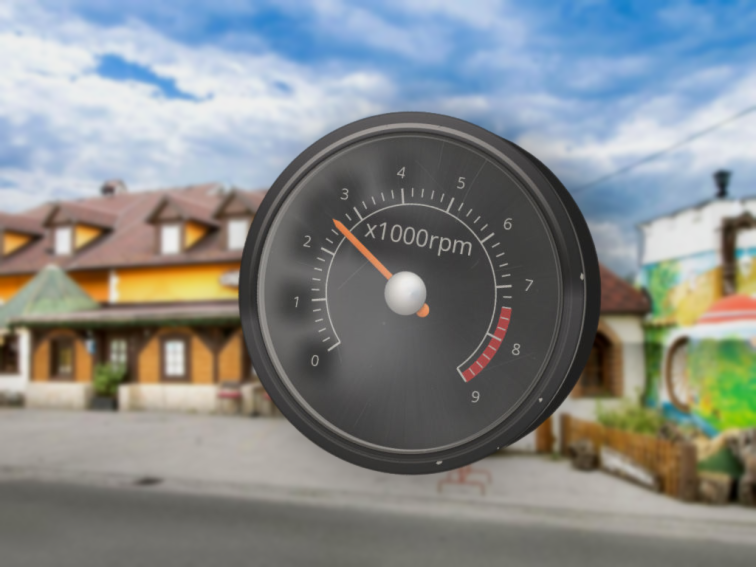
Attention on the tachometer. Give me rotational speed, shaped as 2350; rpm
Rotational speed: 2600; rpm
